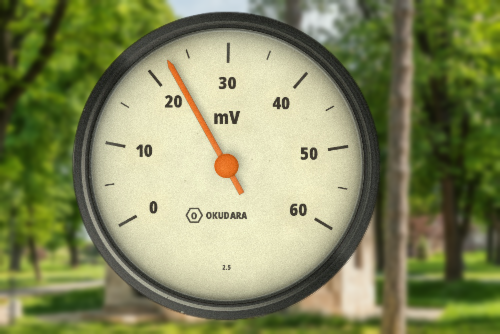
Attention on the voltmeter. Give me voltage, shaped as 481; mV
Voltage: 22.5; mV
